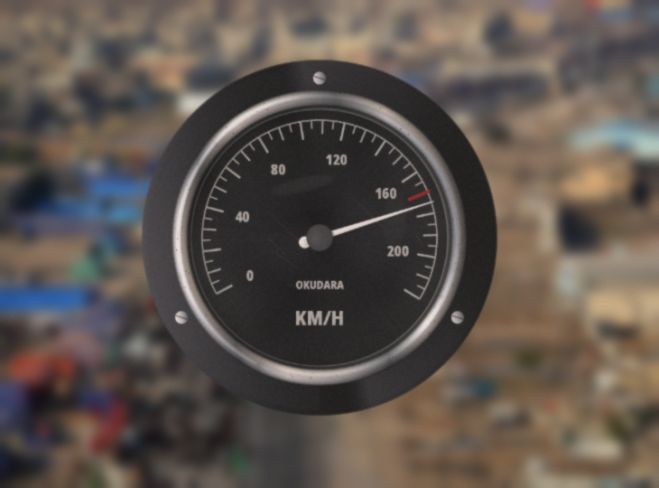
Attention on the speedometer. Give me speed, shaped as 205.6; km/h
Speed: 175; km/h
